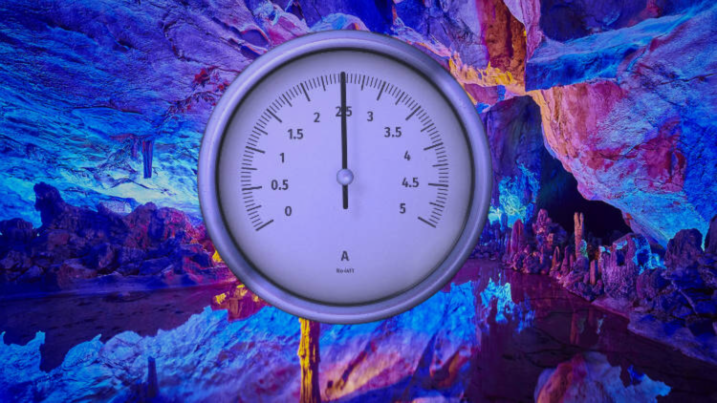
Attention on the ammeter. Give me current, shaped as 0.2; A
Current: 2.5; A
